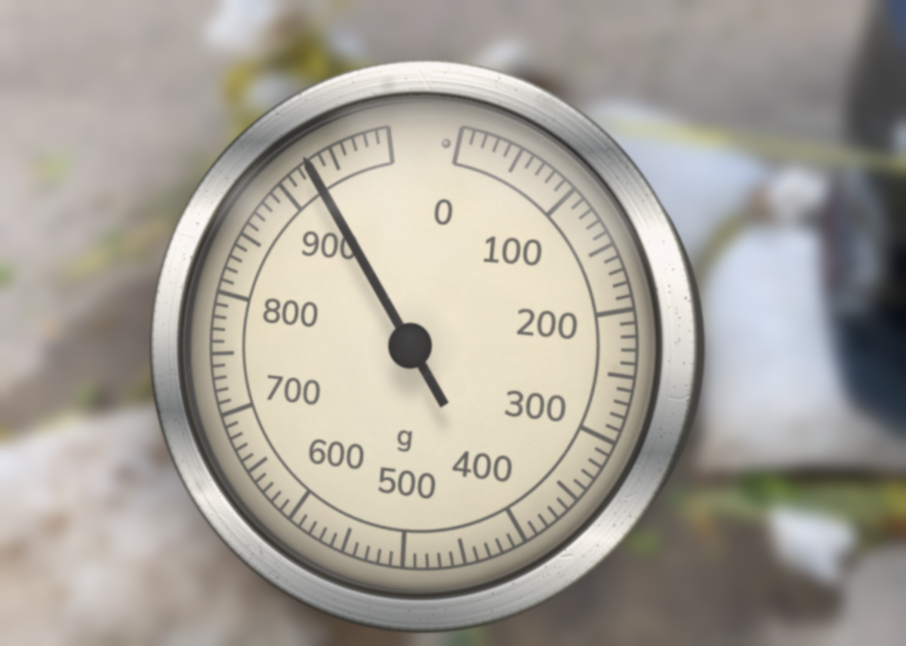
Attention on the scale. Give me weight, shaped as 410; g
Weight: 930; g
